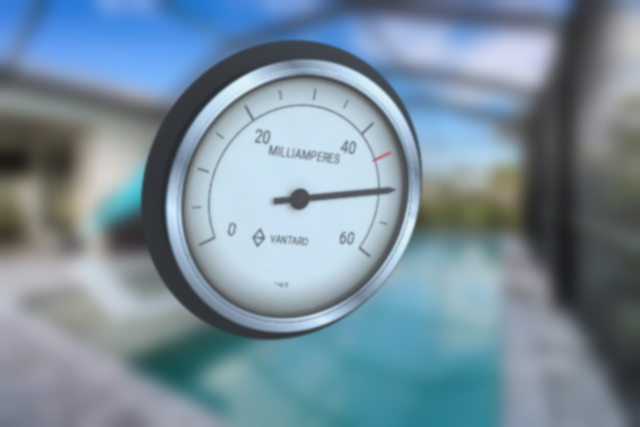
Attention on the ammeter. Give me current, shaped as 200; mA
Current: 50; mA
